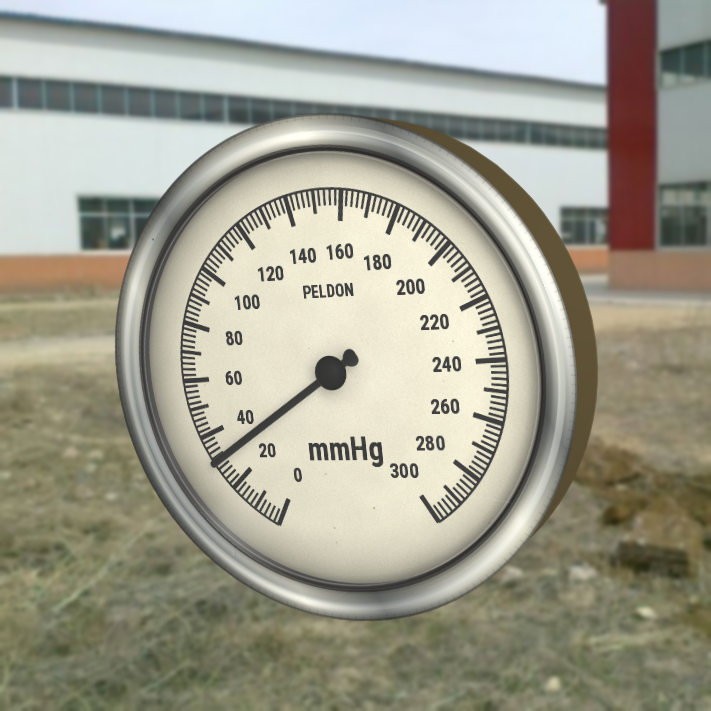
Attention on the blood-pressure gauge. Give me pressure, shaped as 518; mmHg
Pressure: 30; mmHg
